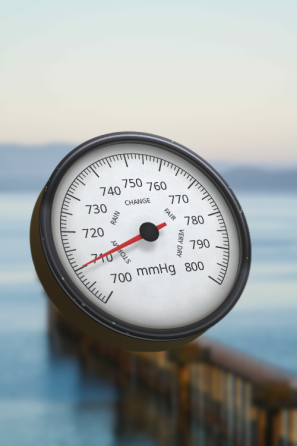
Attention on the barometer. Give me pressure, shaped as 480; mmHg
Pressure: 710; mmHg
